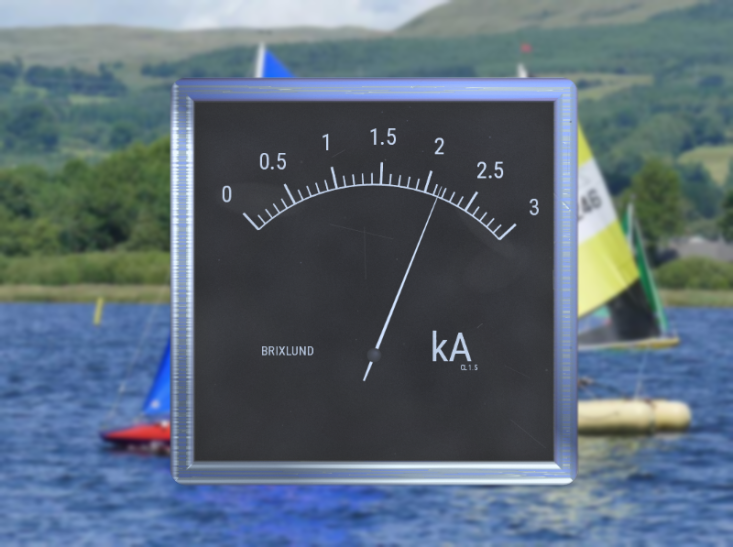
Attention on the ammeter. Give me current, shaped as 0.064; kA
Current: 2.15; kA
